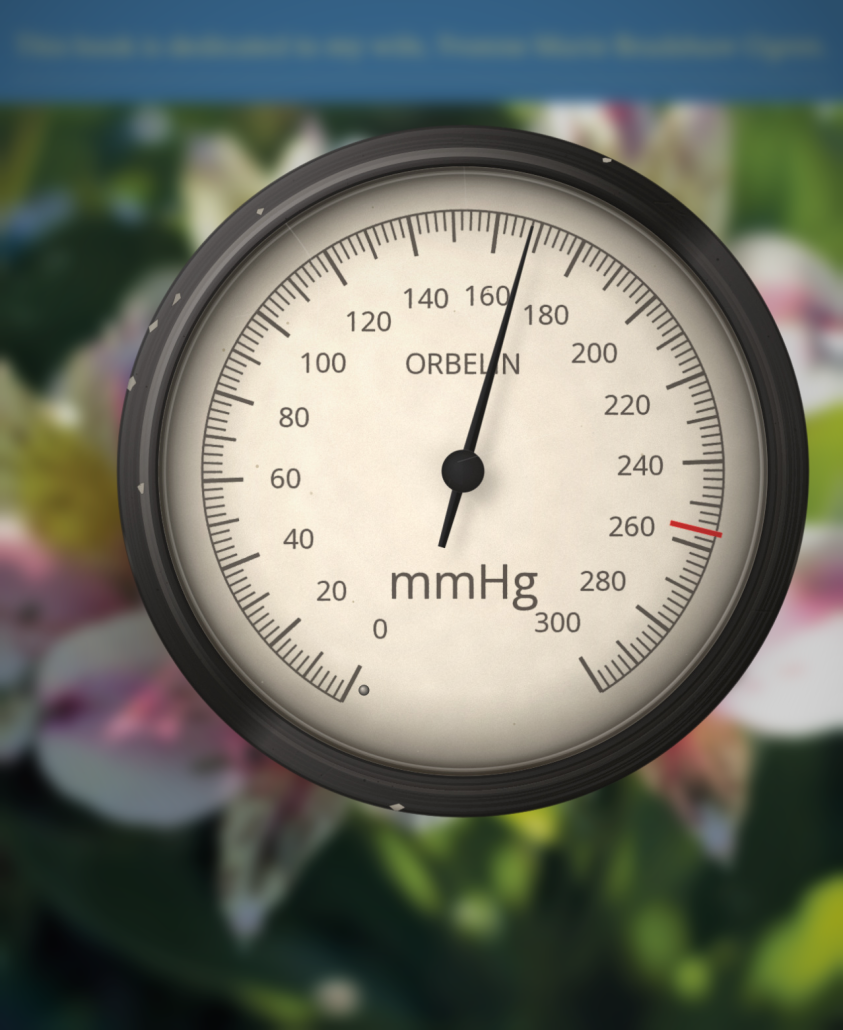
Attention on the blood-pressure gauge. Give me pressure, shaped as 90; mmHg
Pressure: 168; mmHg
